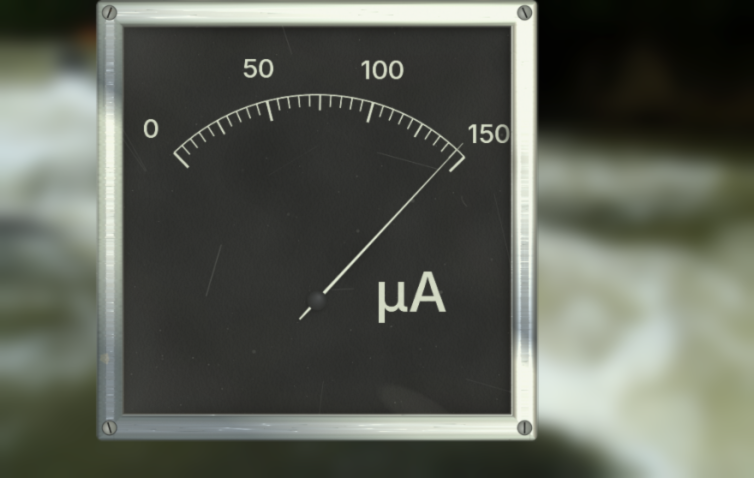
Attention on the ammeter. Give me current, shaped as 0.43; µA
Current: 145; µA
